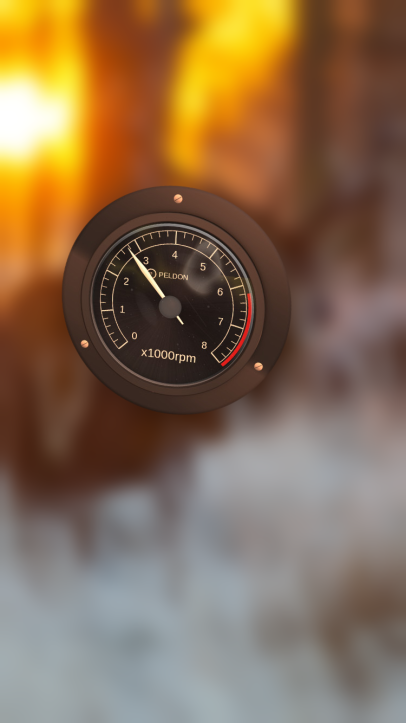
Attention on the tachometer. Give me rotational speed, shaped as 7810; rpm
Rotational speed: 2800; rpm
